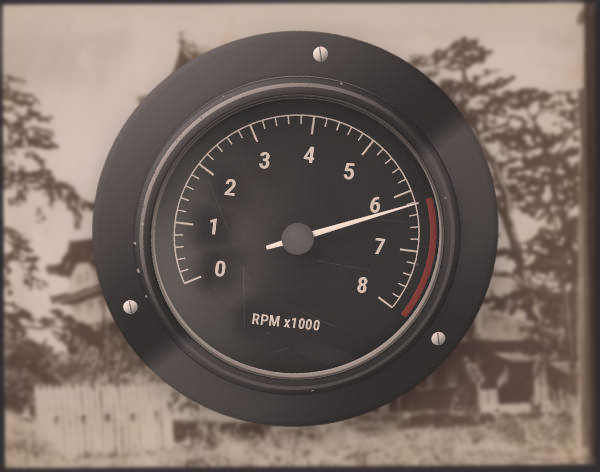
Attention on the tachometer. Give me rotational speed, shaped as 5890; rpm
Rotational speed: 6200; rpm
